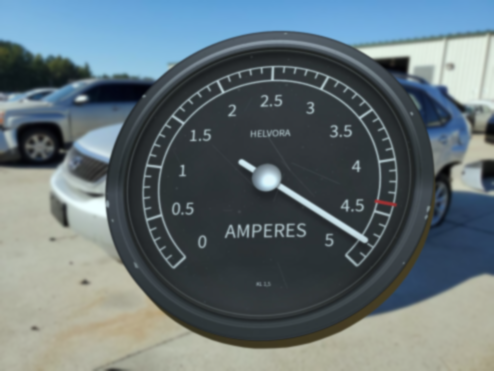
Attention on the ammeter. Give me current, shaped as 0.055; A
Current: 4.8; A
